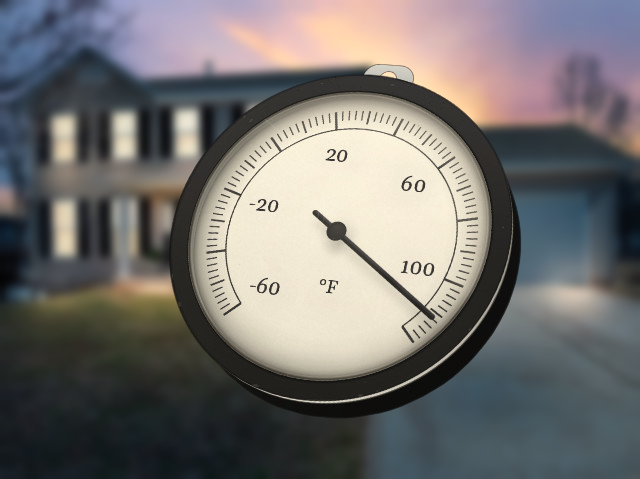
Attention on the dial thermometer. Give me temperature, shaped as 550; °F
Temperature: 112; °F
